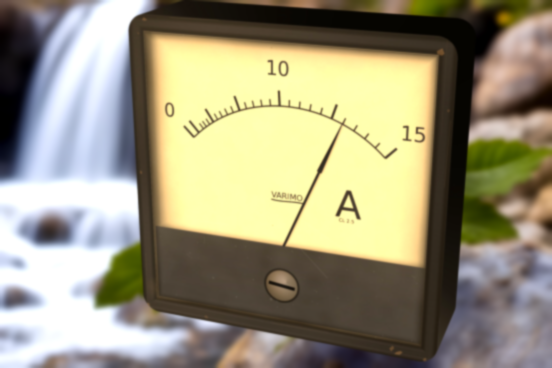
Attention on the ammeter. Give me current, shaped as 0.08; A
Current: 13; A
